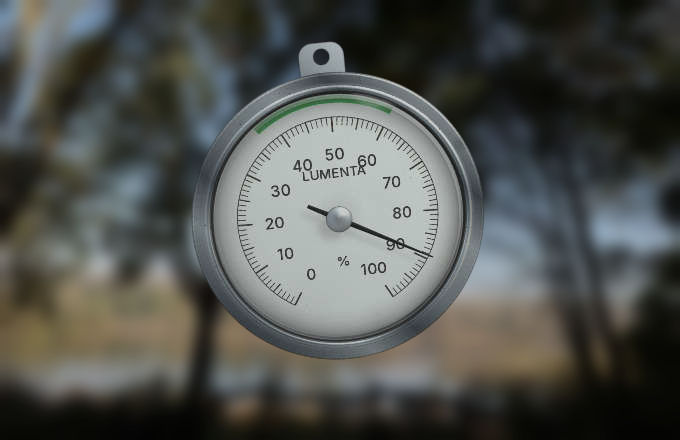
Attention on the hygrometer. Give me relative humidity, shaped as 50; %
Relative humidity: 89; %
